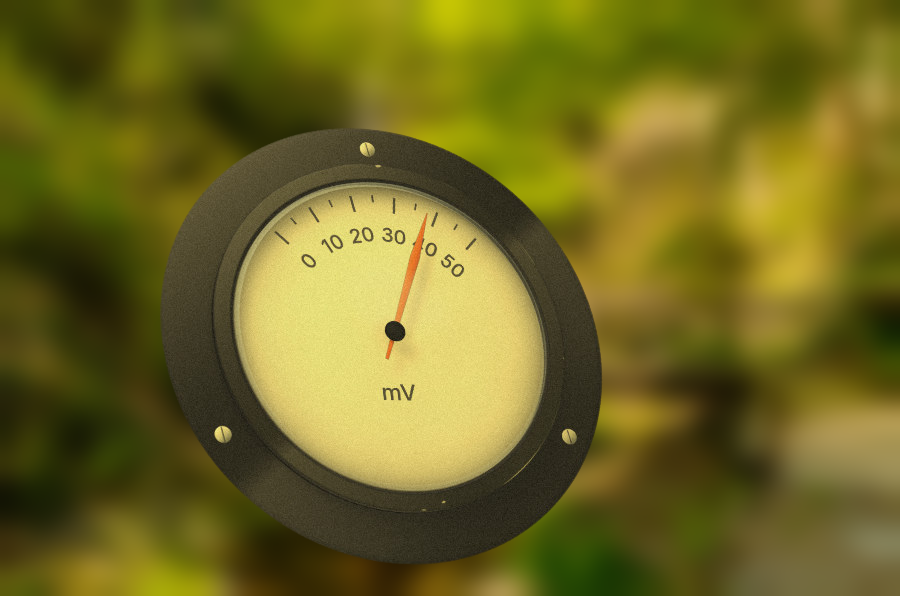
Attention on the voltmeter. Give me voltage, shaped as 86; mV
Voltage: 37.5; mV
